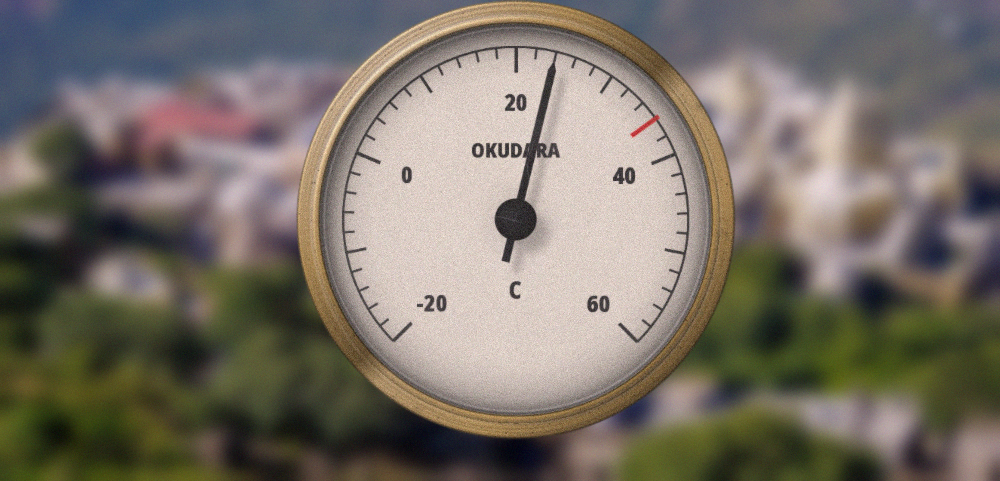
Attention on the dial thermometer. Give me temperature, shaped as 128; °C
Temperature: 24; °C
